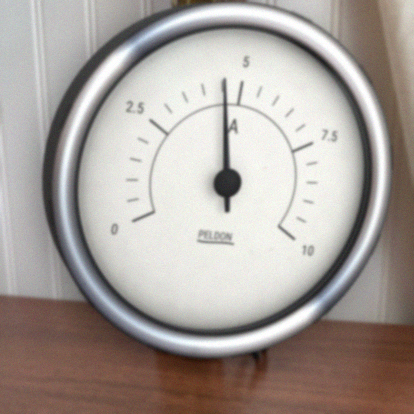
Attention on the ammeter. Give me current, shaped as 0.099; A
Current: 4.5; A
